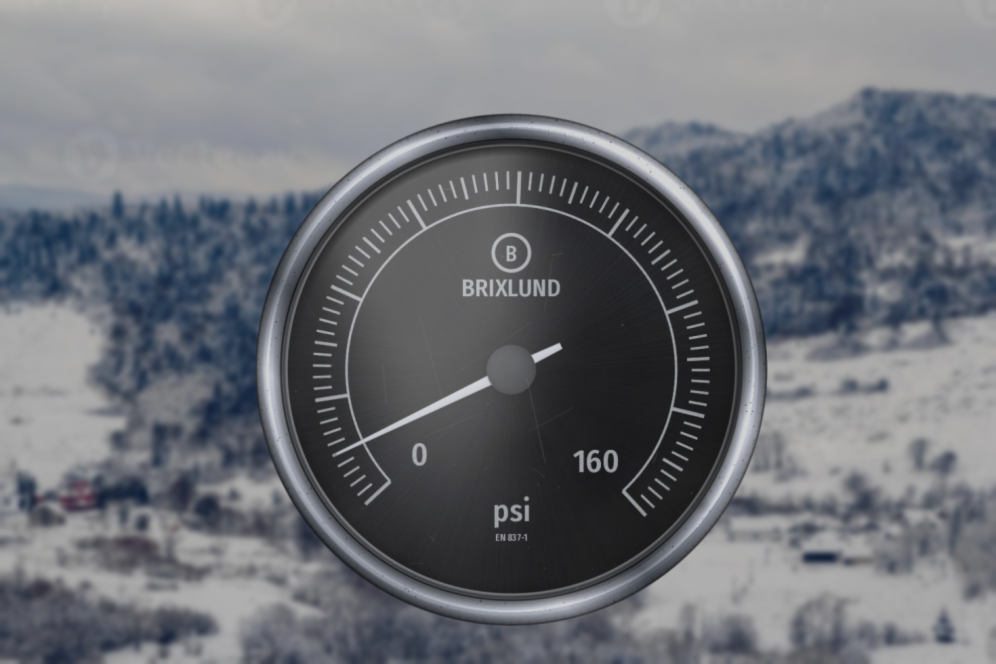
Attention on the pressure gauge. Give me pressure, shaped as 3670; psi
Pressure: 10; psi
